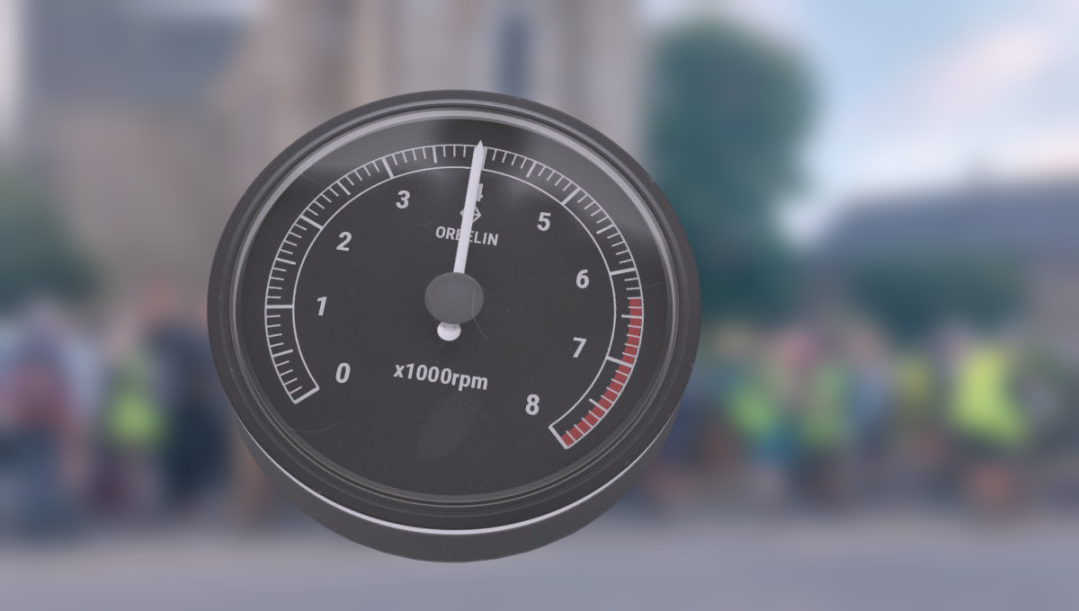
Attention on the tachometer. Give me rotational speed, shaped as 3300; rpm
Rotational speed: 3950; rpm
